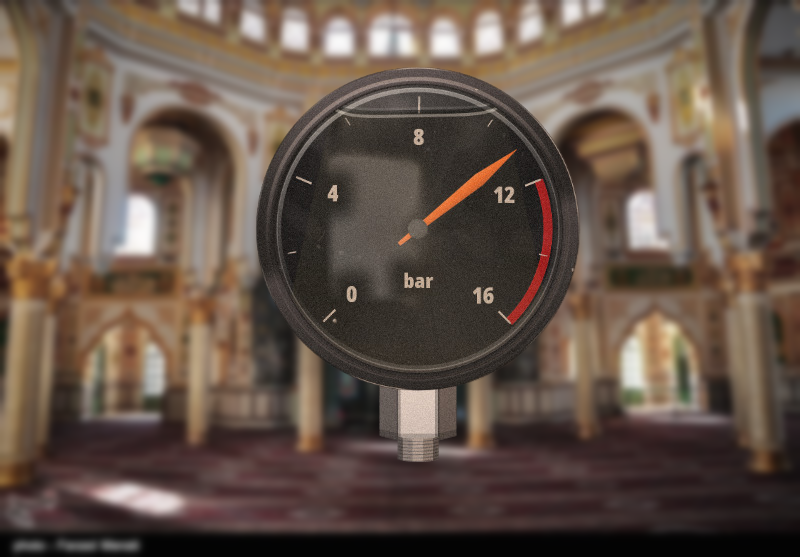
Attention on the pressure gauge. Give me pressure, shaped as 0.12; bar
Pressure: 11; bar
